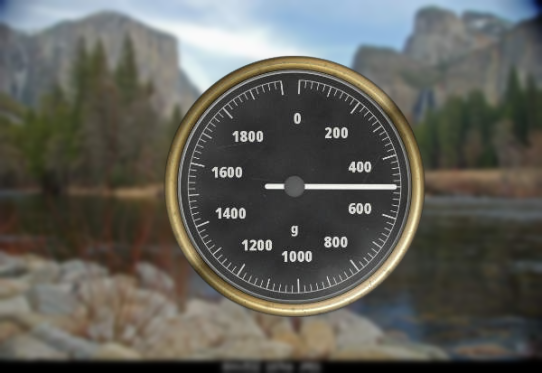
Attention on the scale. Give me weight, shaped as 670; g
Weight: 500; g
